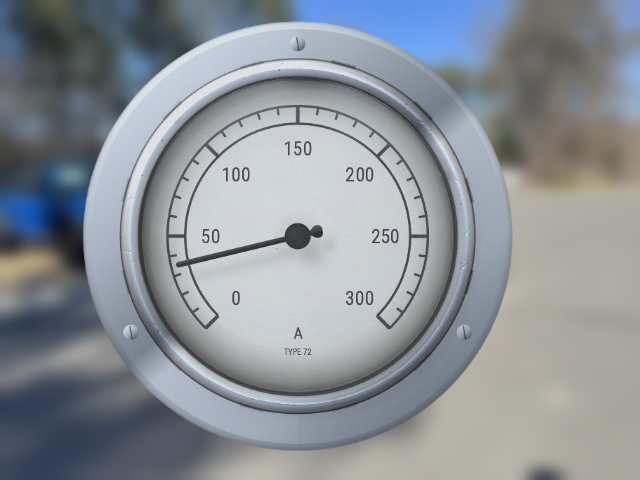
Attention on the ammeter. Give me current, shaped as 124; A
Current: 35; A
